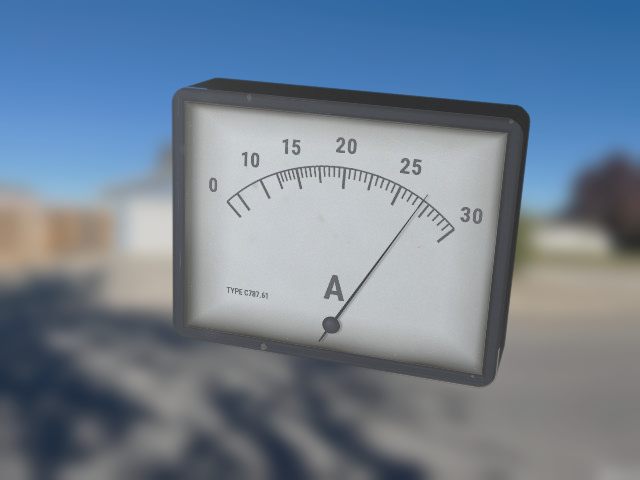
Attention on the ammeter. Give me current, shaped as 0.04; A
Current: 27; A
